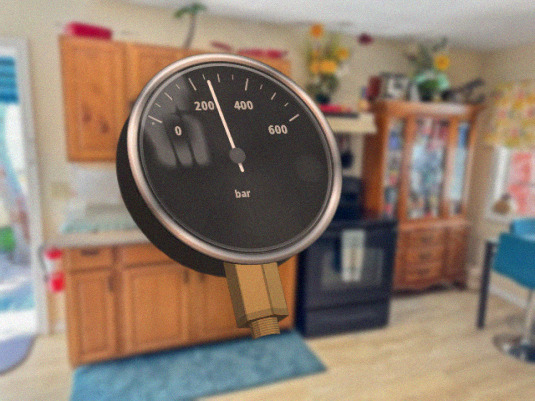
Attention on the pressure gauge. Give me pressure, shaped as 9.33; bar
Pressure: 250; bar
